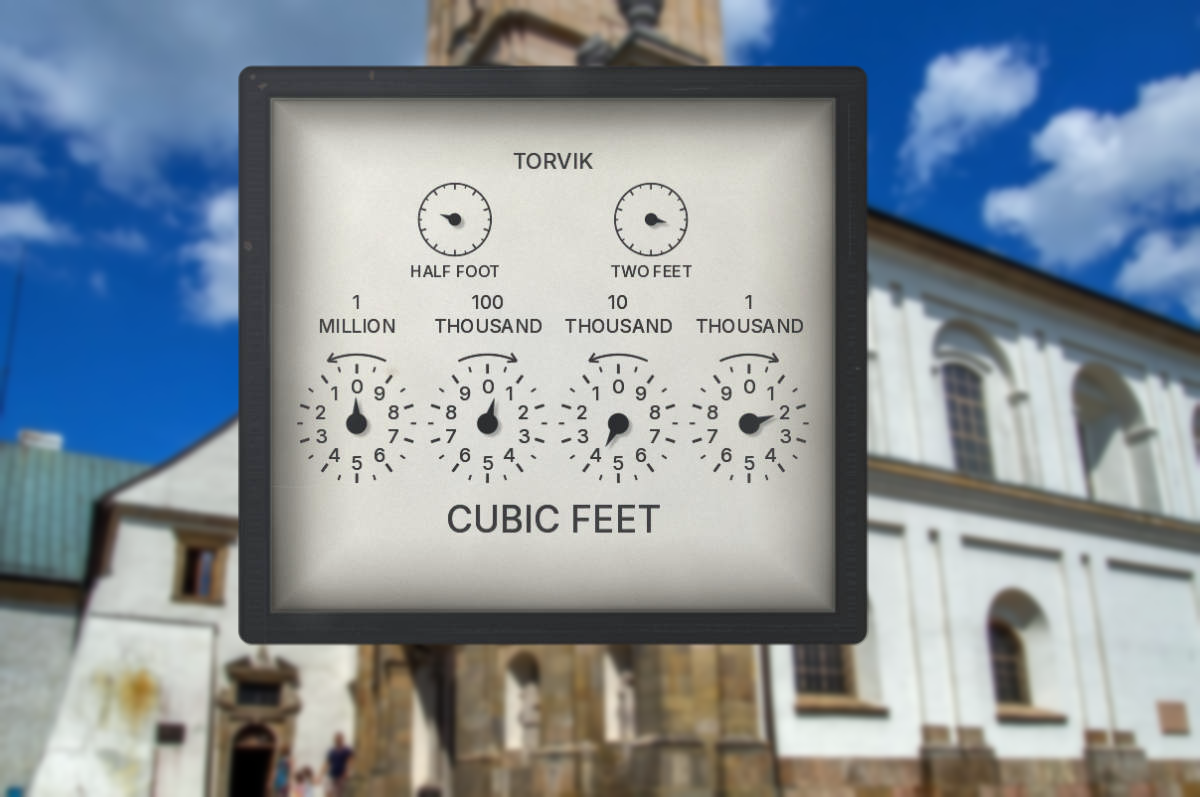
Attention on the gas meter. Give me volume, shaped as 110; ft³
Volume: 4200; ft³
